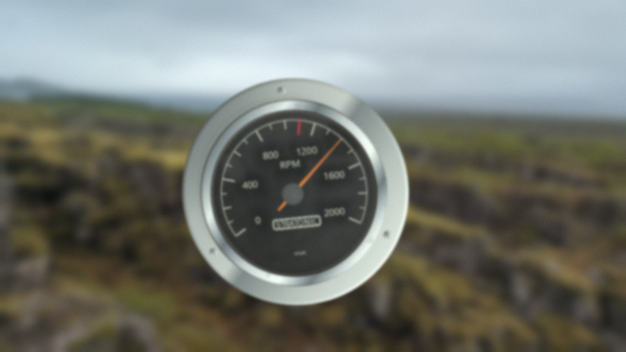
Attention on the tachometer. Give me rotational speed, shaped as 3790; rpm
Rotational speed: 1400; rpm
